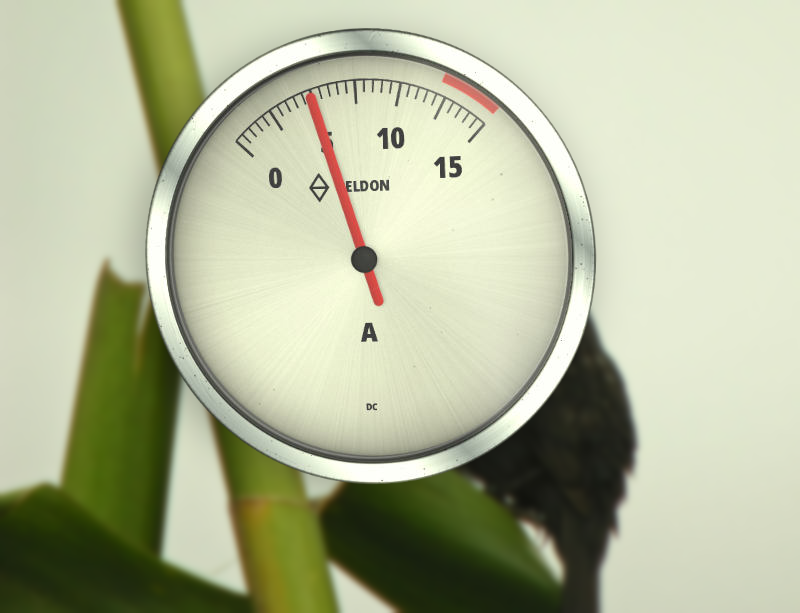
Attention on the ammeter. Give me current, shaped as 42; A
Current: 5; A
